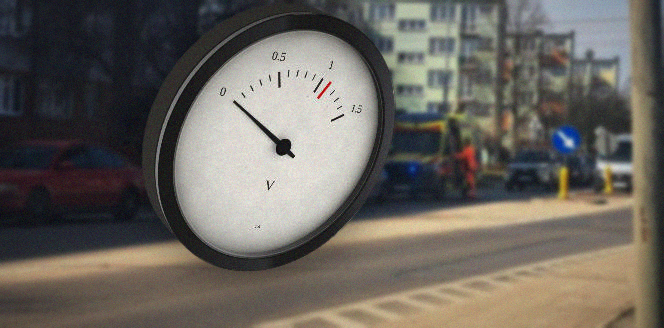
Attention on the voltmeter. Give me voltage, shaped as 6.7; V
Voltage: 0; V
